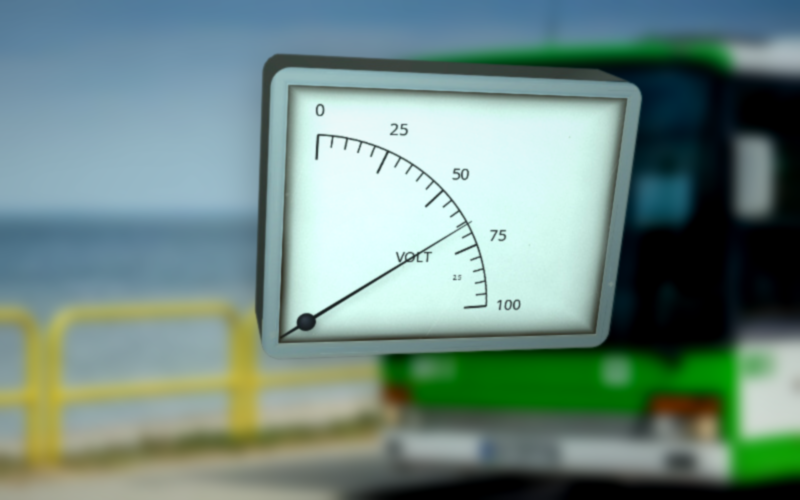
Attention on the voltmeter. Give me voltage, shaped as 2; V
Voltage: 65; V
